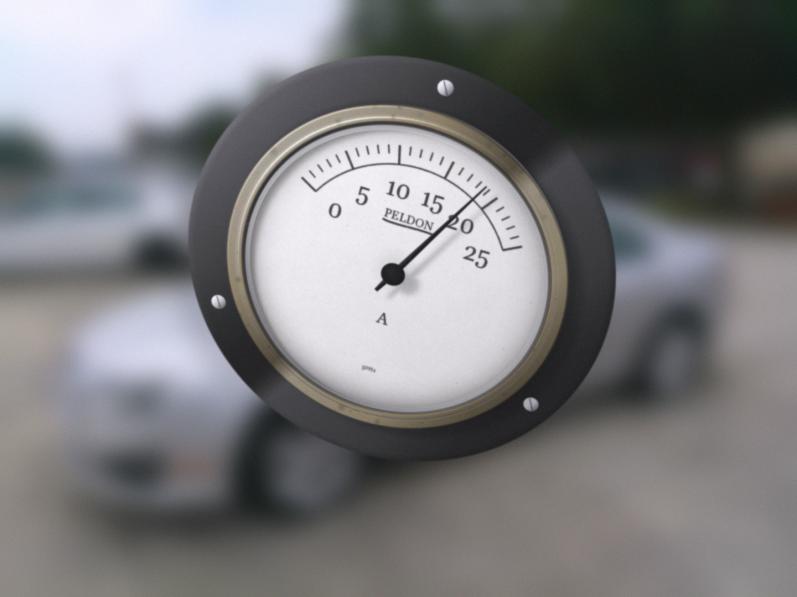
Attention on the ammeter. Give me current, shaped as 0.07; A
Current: 18.5; A
